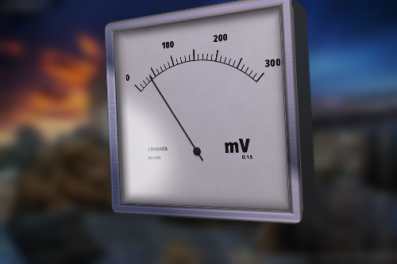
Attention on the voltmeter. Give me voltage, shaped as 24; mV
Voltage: 40; mV
